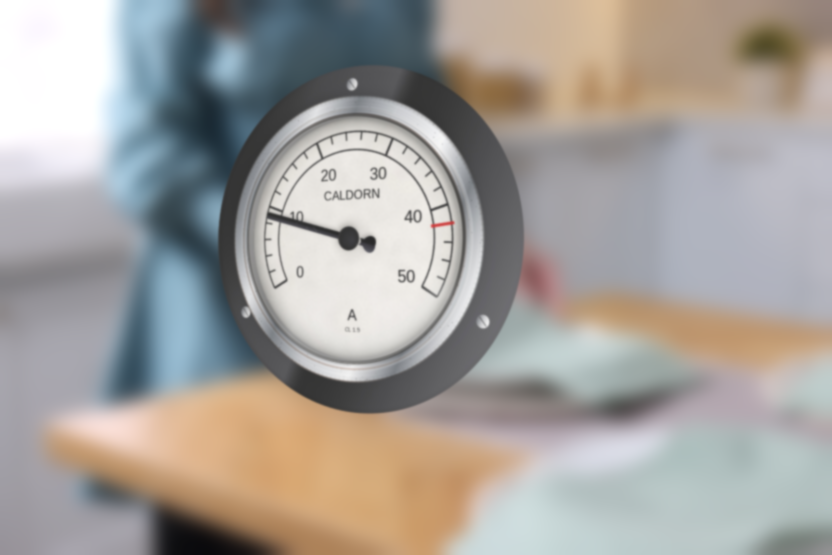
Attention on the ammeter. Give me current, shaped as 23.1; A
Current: 9; A
